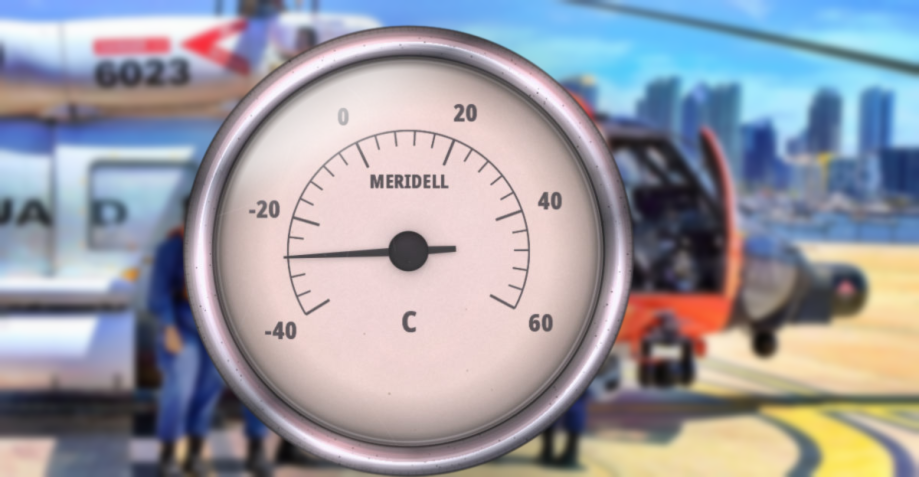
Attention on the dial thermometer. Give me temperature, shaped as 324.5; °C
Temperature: -28; °C
